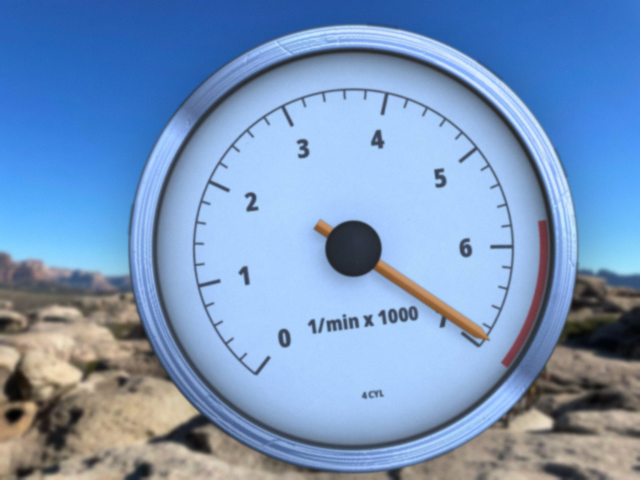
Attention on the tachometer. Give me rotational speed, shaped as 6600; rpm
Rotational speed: 6900; rpm
